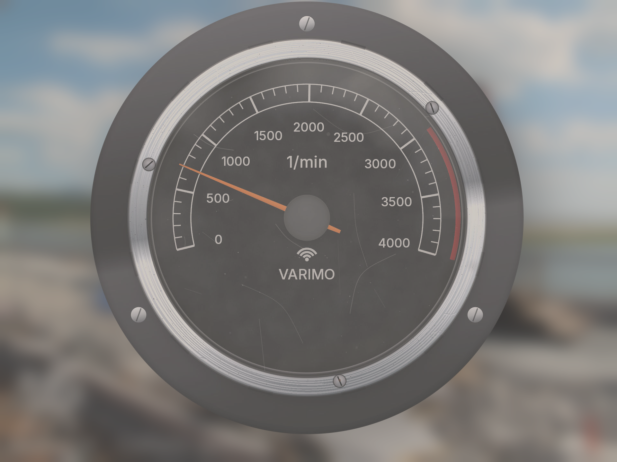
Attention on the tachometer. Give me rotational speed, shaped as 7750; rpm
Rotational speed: 700; rpm
